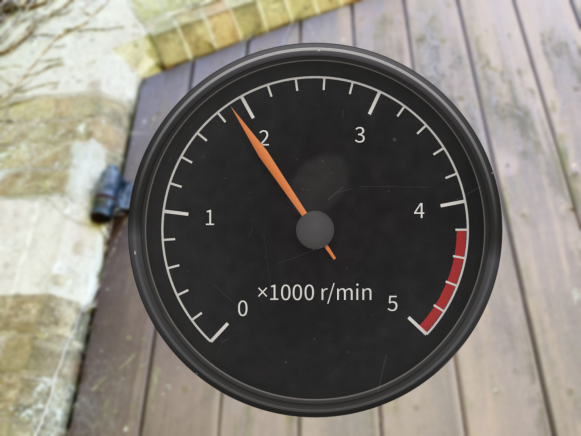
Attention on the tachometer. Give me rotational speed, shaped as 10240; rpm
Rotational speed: 1900; rpm
